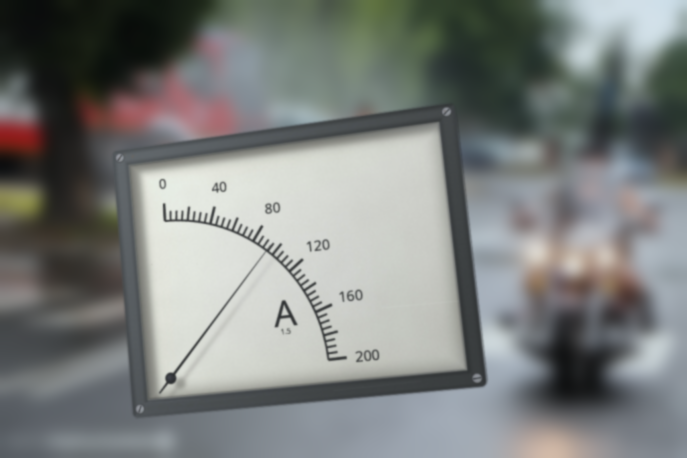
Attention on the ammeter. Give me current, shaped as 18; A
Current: 95; A
